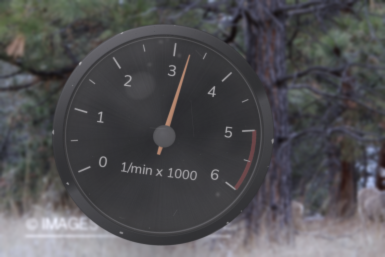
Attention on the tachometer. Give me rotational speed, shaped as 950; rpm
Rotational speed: 3250; rpm
